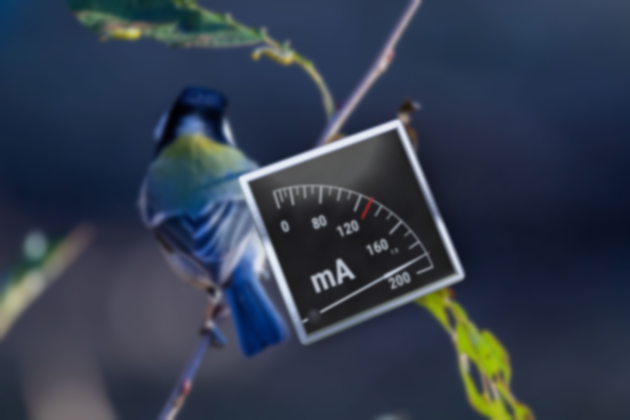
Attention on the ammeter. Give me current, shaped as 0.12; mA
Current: 190; mA
